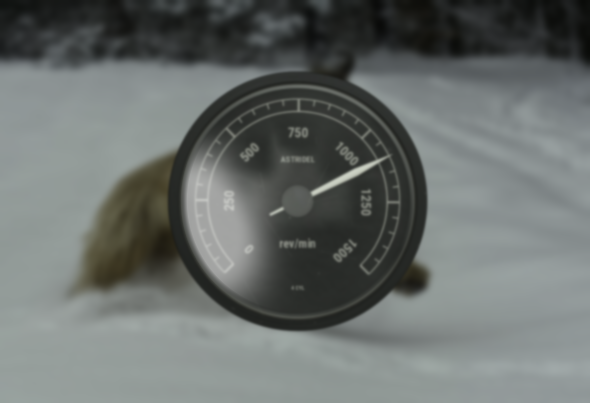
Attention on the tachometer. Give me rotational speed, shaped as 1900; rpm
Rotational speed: 1100; rpm
